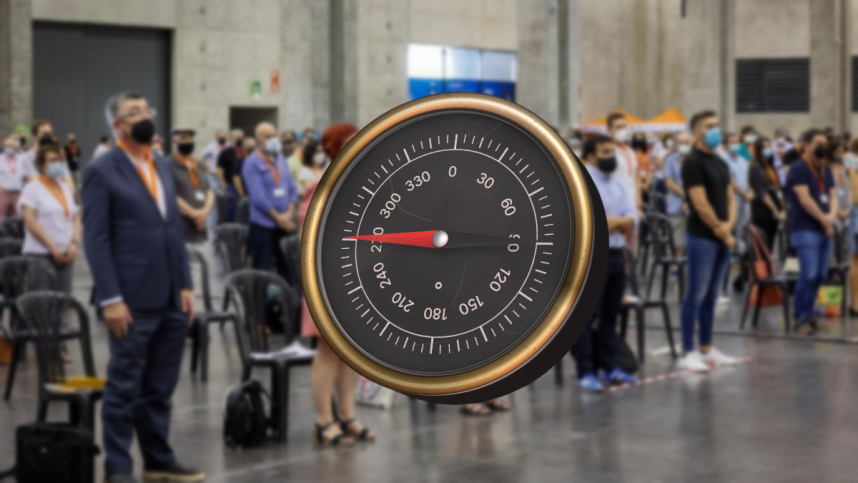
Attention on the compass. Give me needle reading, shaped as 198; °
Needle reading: 270; °
